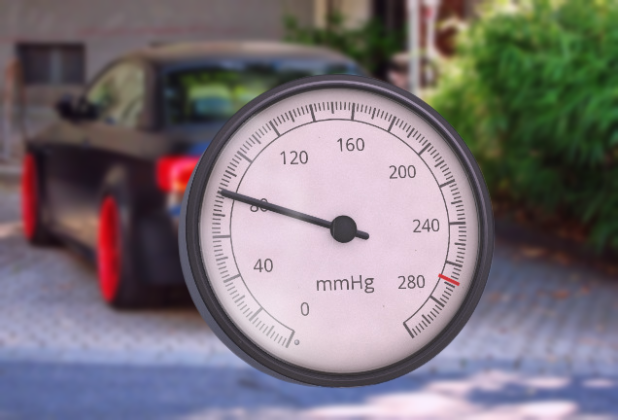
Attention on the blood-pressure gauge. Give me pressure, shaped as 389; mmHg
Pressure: 80; mmHg
